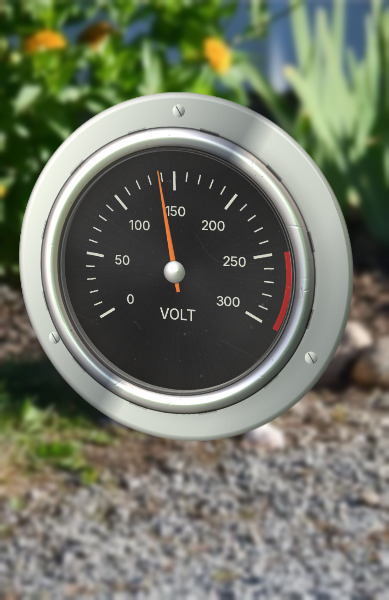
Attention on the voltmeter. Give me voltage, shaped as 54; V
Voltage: 140; V
